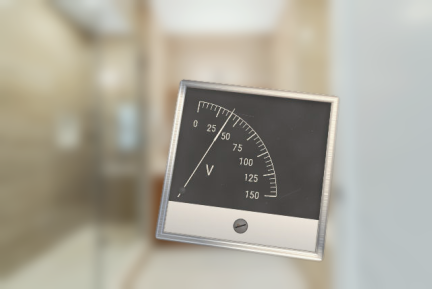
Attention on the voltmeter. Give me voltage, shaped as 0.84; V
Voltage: 40; V
